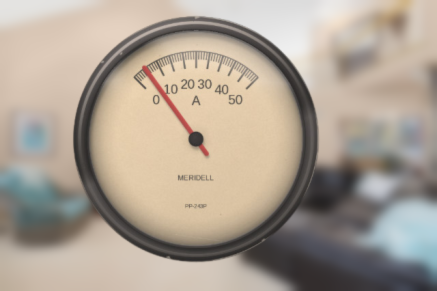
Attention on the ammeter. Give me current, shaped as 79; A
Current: 5; A
